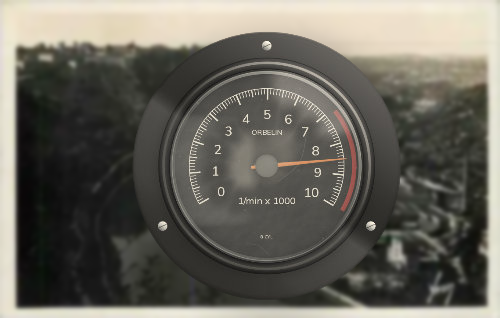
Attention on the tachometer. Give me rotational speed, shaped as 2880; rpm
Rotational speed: 8500; rpm
